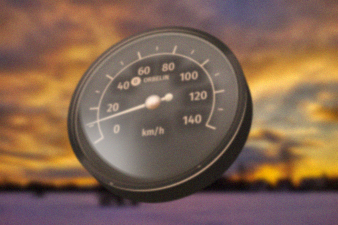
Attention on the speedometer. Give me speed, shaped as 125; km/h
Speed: 10; km/h
